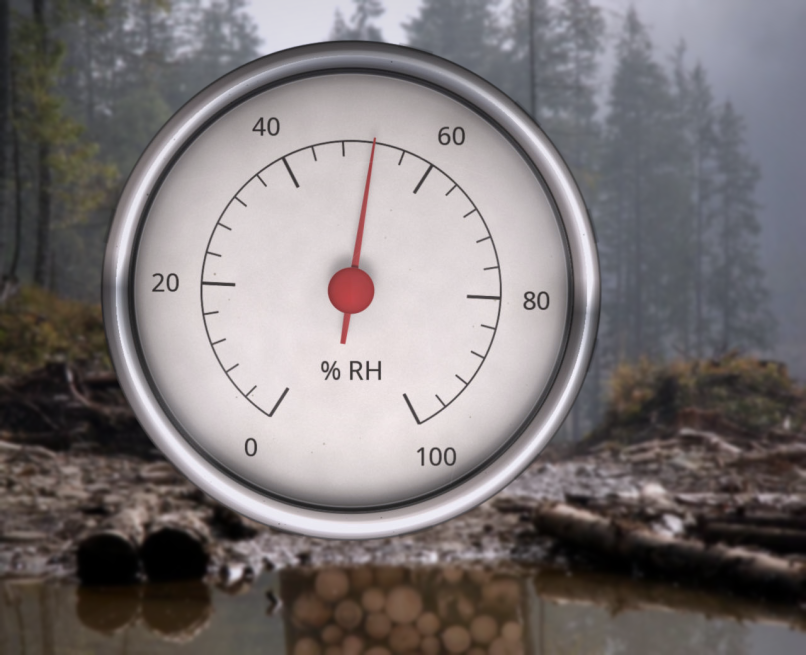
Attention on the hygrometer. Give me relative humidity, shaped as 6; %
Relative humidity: 52; %
